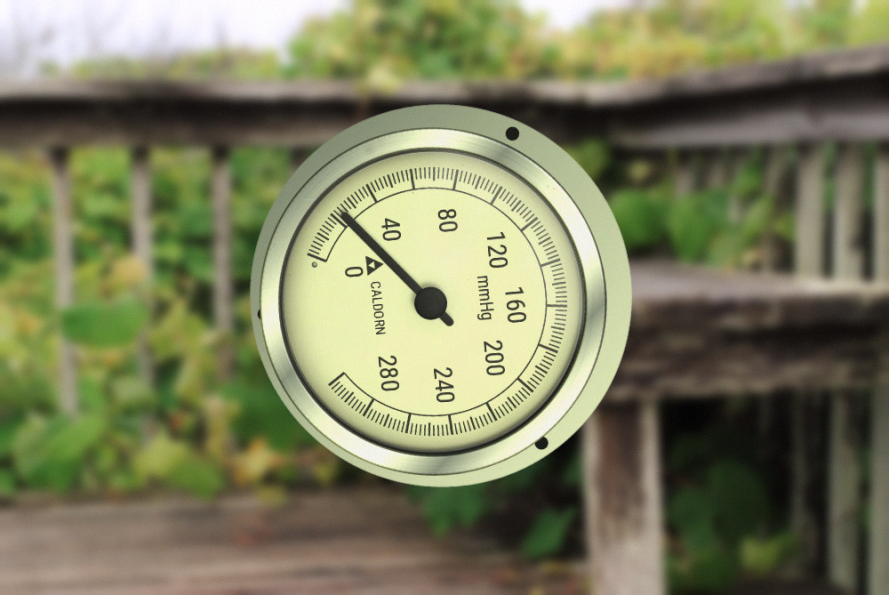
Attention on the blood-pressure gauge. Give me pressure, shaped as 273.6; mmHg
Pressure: 24; mmHg
